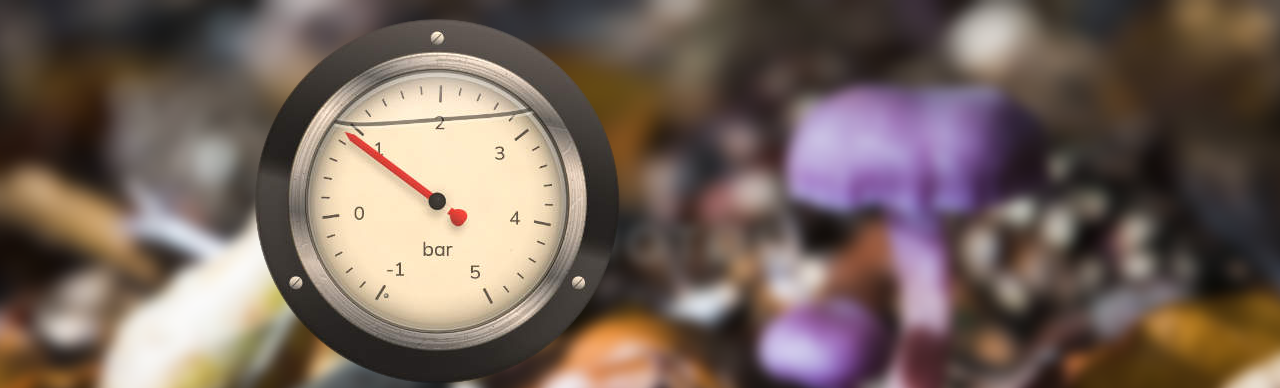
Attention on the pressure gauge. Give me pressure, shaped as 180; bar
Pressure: 0.9; bar
